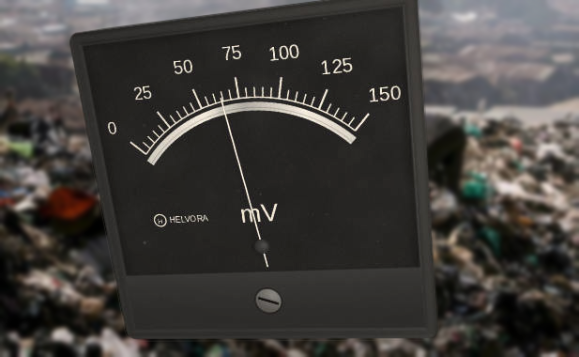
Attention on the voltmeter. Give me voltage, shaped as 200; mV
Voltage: 65; mV
